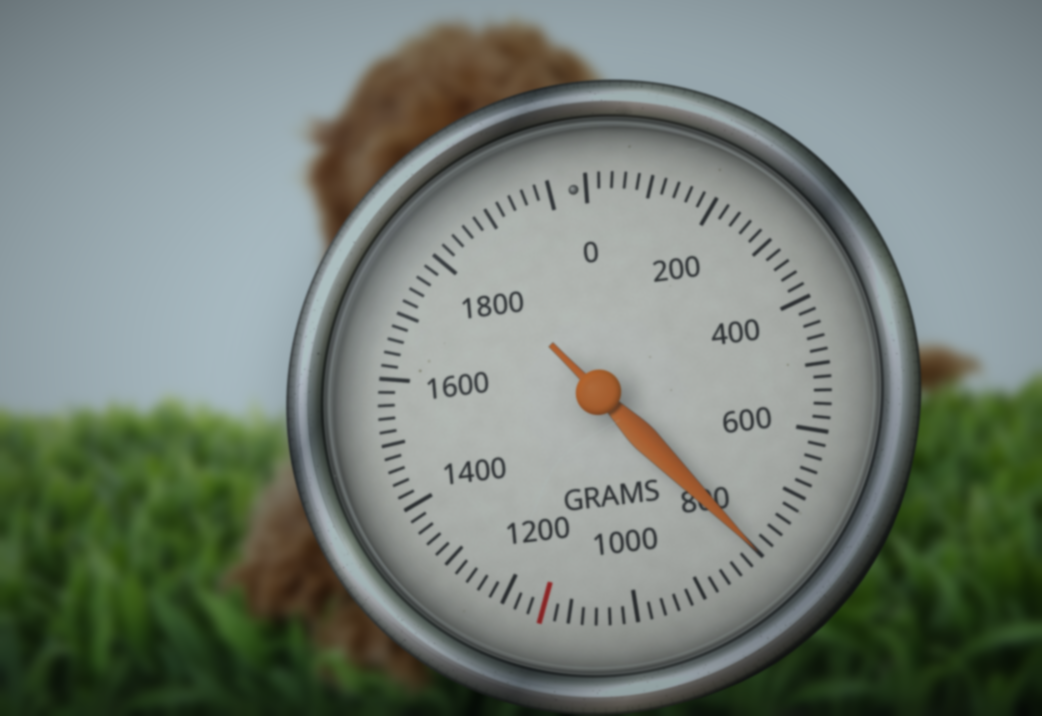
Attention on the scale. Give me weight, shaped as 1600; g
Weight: 800; g
